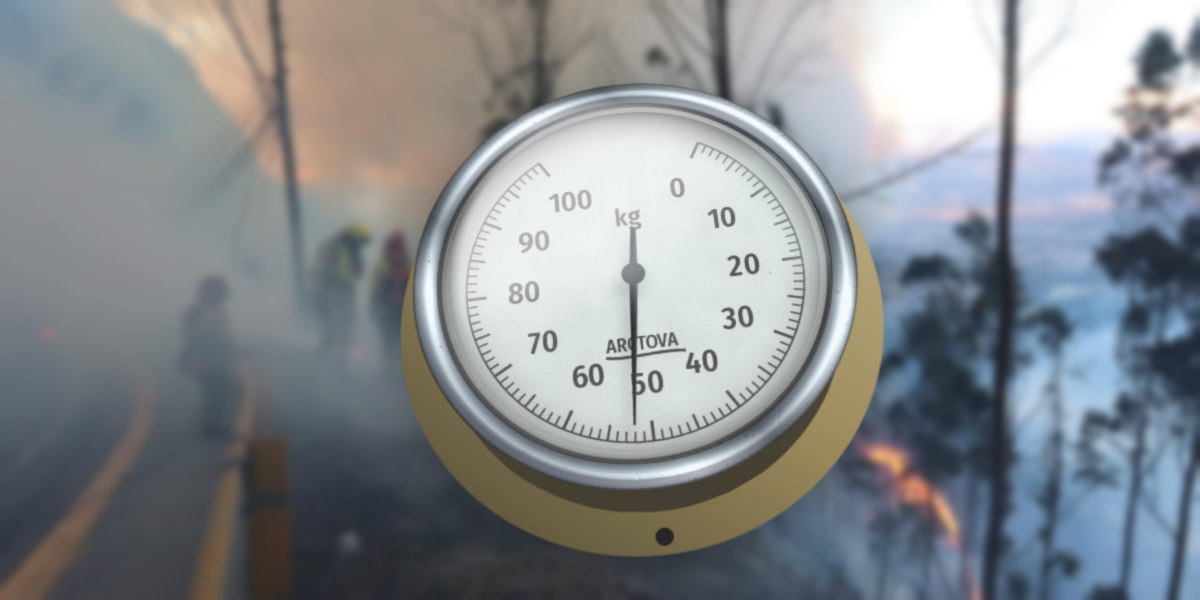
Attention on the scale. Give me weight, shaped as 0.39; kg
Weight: 52; kg
